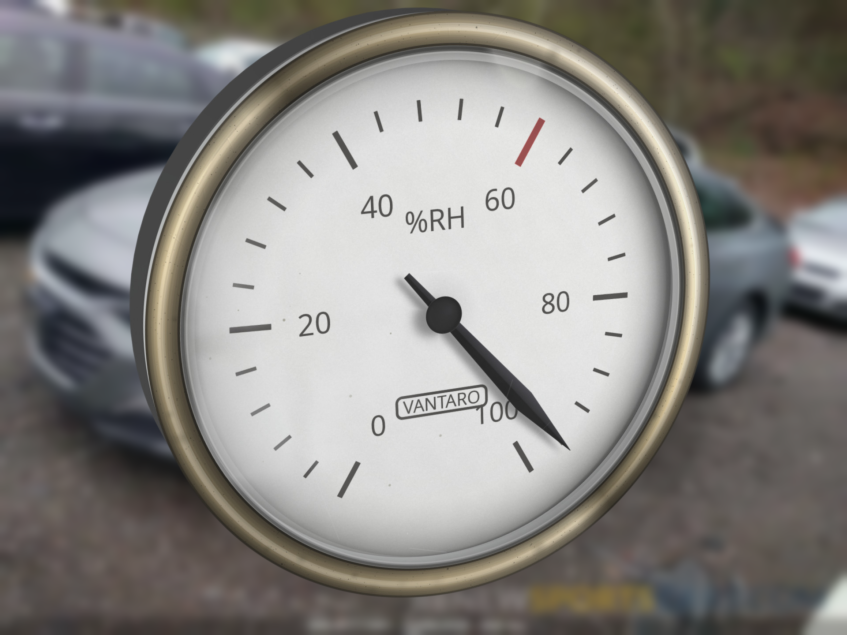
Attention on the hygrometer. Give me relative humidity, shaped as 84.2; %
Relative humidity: 96; %
